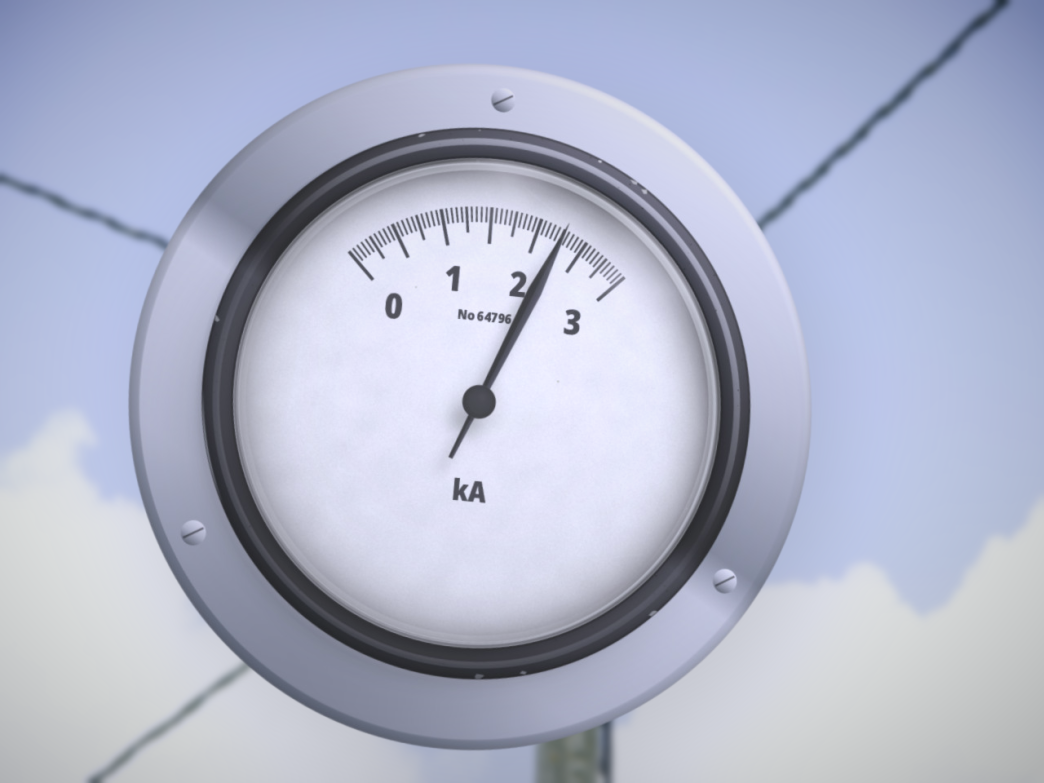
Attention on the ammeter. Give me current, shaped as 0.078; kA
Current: 2.25; kA
